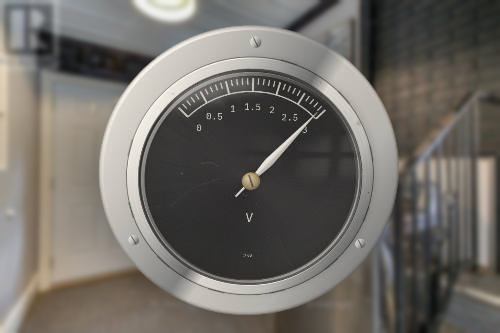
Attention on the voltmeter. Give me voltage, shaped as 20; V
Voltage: 2.9; V
